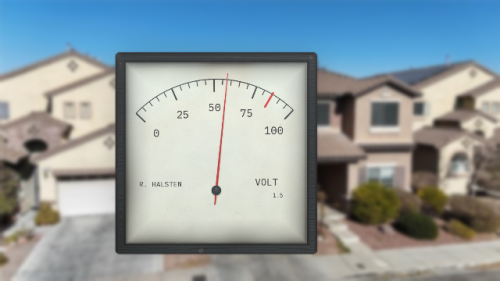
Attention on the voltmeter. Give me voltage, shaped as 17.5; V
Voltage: 57.5; V
